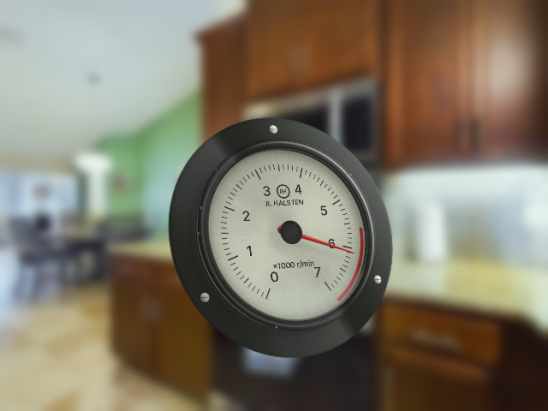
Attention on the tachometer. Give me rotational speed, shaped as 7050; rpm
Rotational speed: 6100; rpm
